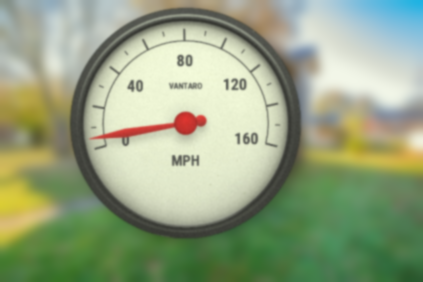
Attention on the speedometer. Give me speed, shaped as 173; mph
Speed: 5; mph
